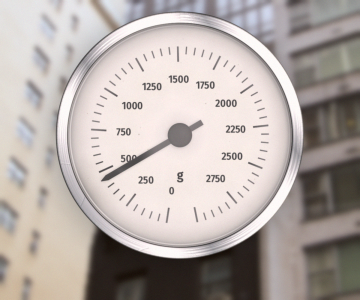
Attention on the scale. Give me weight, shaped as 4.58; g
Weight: 450; g
